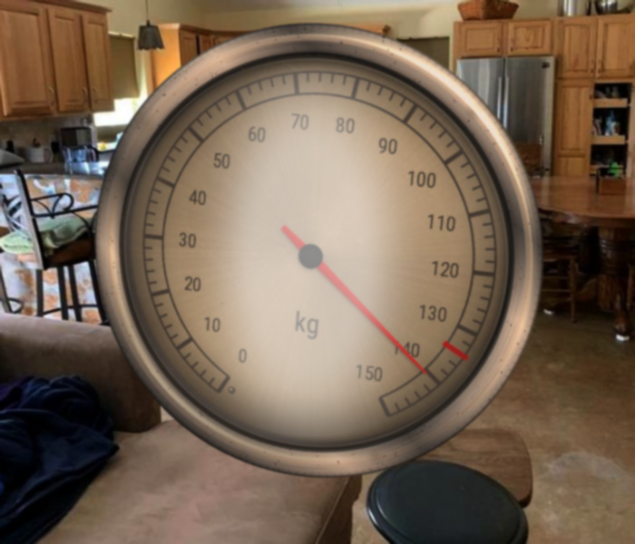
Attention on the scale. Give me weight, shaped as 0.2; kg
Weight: 140; kg
